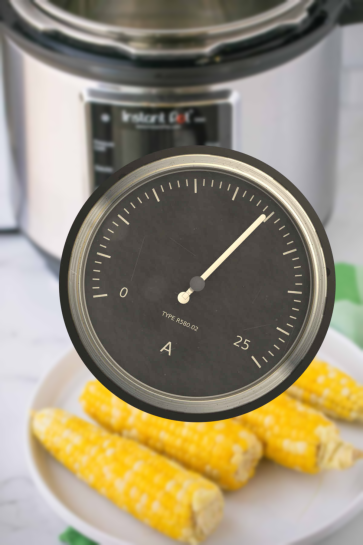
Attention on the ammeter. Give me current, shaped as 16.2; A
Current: 14.75; A
